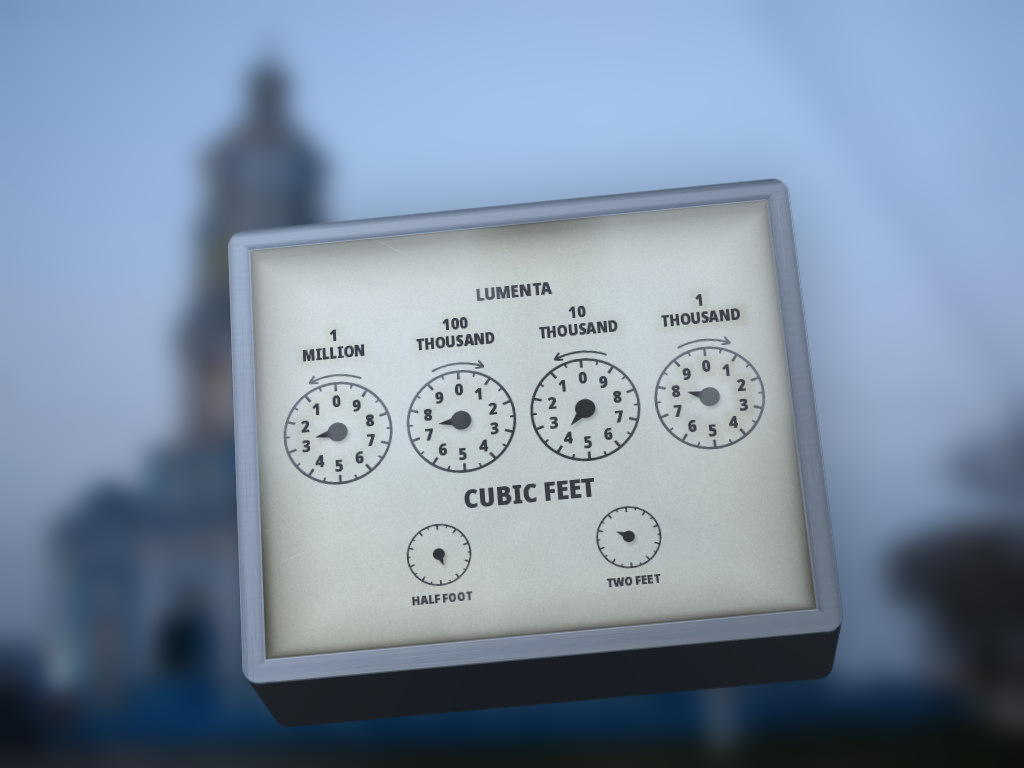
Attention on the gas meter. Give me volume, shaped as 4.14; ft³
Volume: 273800; ft³
